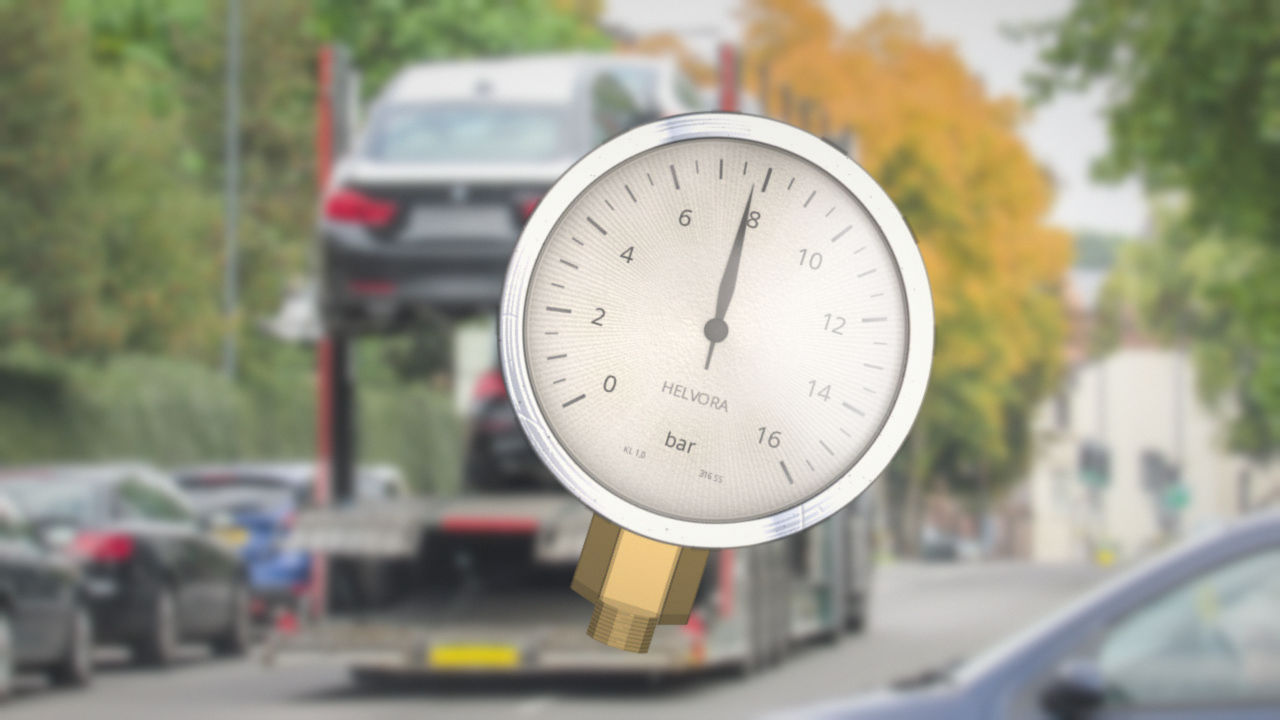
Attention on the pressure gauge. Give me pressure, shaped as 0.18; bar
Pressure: 7.75; bar
